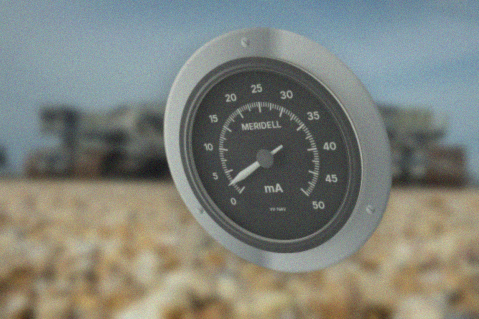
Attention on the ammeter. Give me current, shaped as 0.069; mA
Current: 2.5; mA
